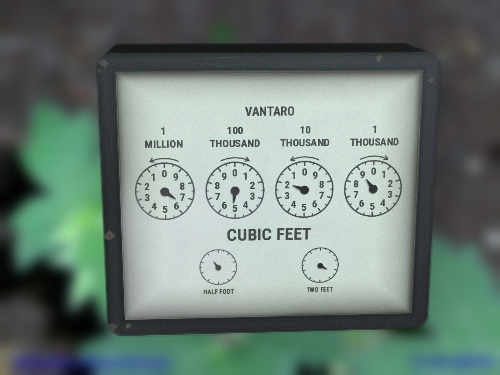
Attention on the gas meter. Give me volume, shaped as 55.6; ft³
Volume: 651900; ft³
